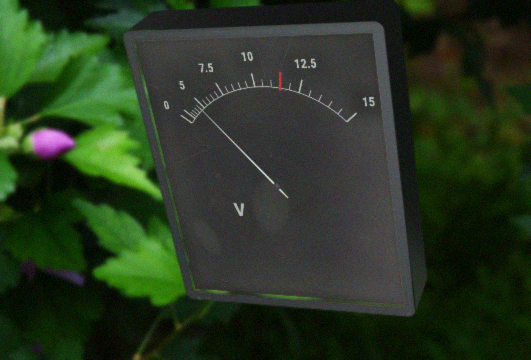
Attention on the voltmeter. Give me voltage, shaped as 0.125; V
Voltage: 5; V
